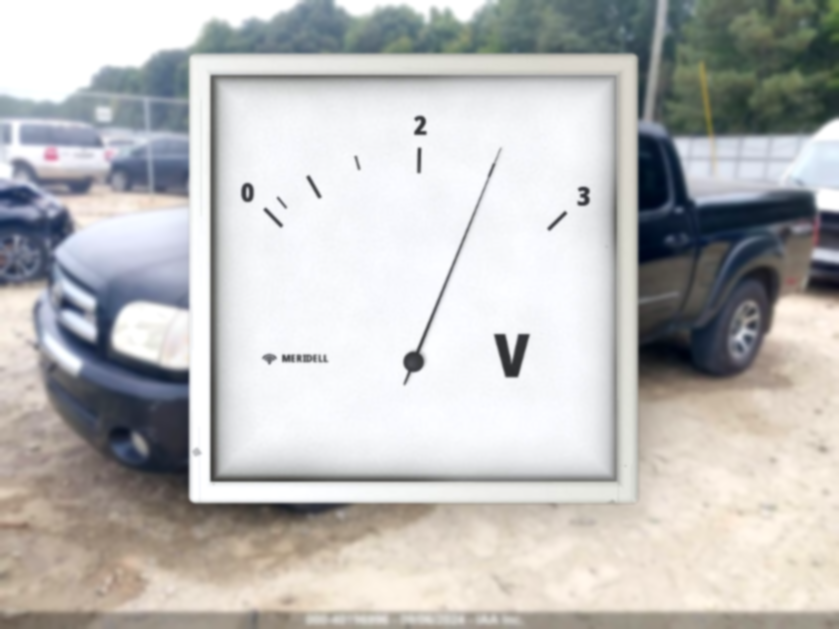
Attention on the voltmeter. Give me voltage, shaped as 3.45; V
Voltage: 2.5; V
